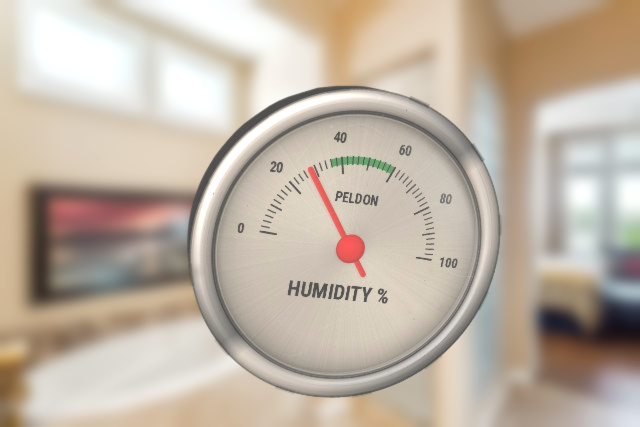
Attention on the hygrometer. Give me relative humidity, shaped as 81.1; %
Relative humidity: 28; %
